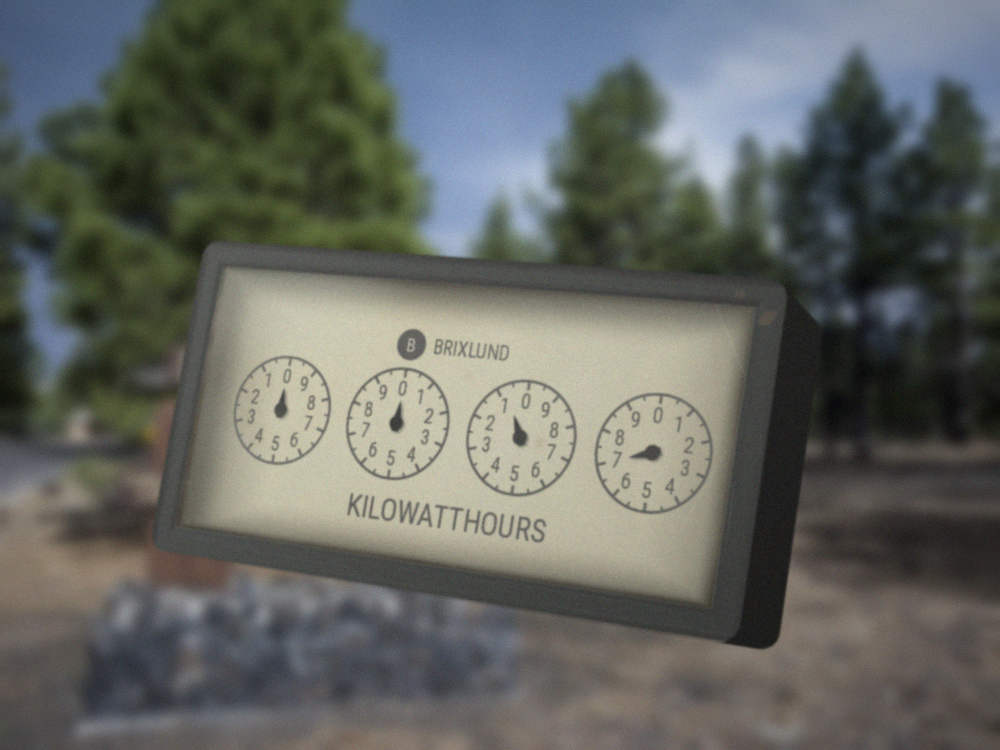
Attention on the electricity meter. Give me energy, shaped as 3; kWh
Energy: 7; kWh
